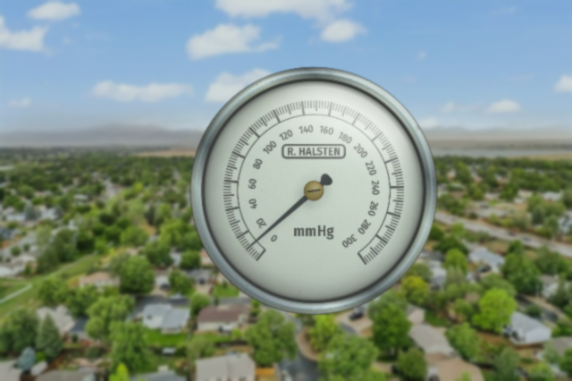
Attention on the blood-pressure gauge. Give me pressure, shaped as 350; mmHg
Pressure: 10; mmHg
